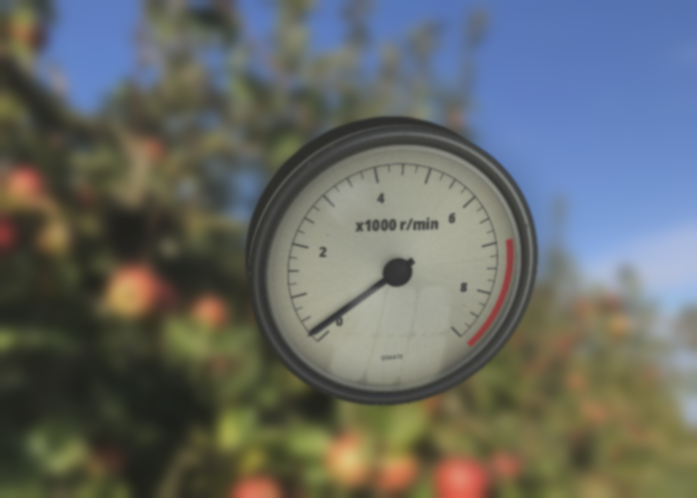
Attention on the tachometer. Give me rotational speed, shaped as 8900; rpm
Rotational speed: 250; rpm
